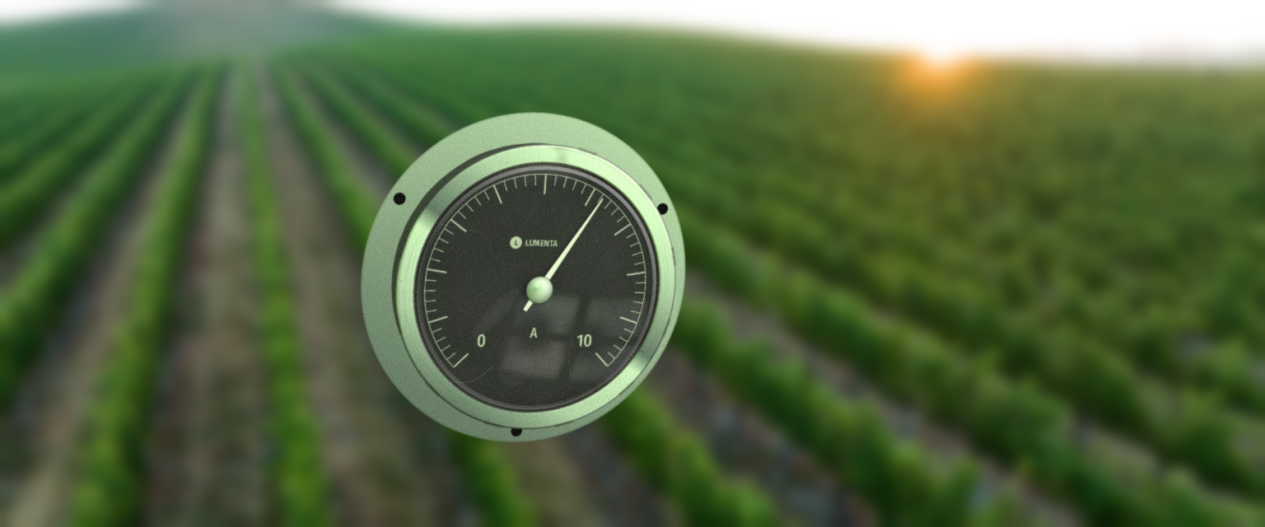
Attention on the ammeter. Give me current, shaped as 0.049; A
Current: 6.2; A
